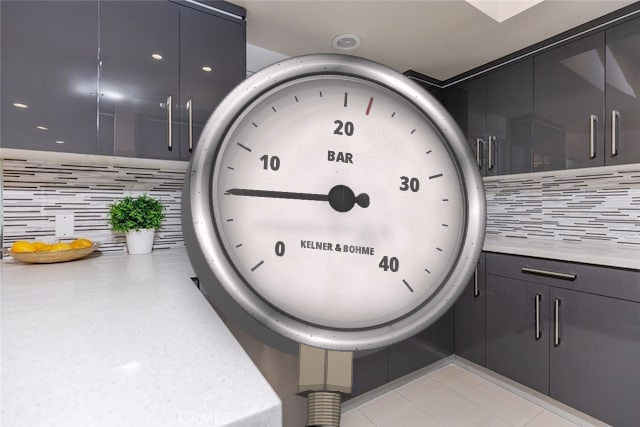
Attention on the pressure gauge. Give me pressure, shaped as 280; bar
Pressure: 6; bar
